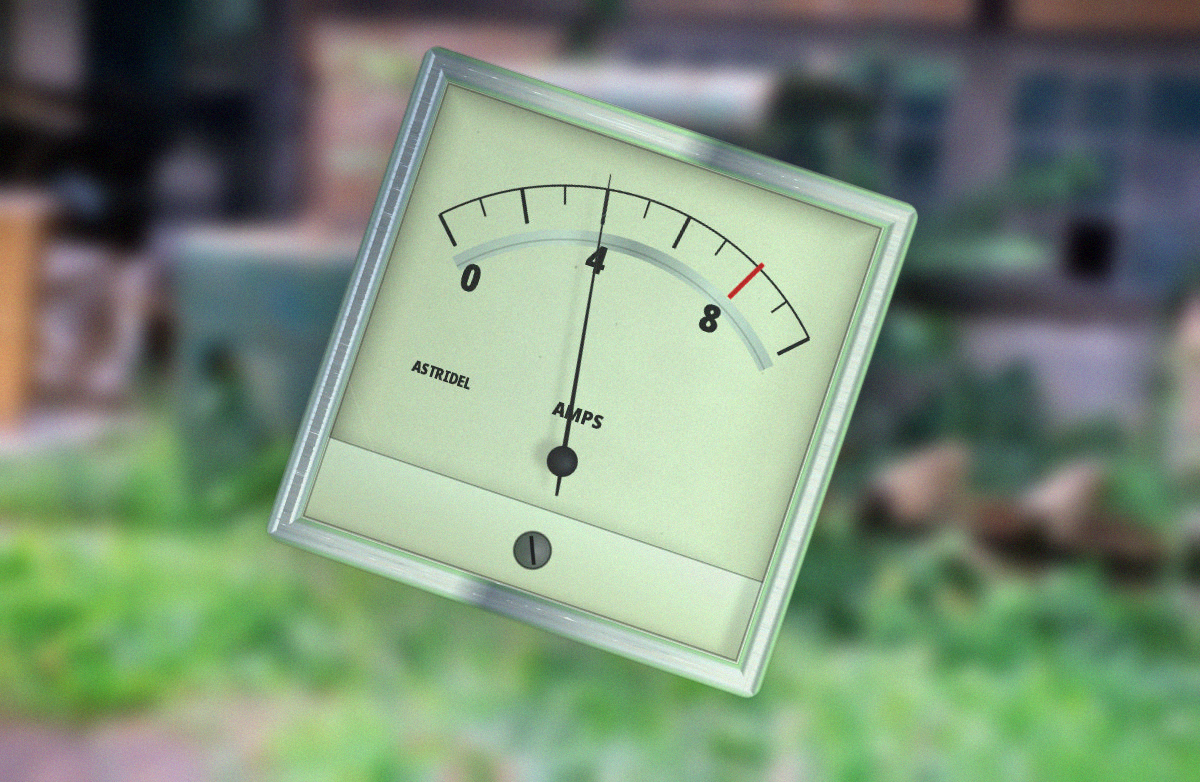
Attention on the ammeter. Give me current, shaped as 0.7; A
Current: 4; A
